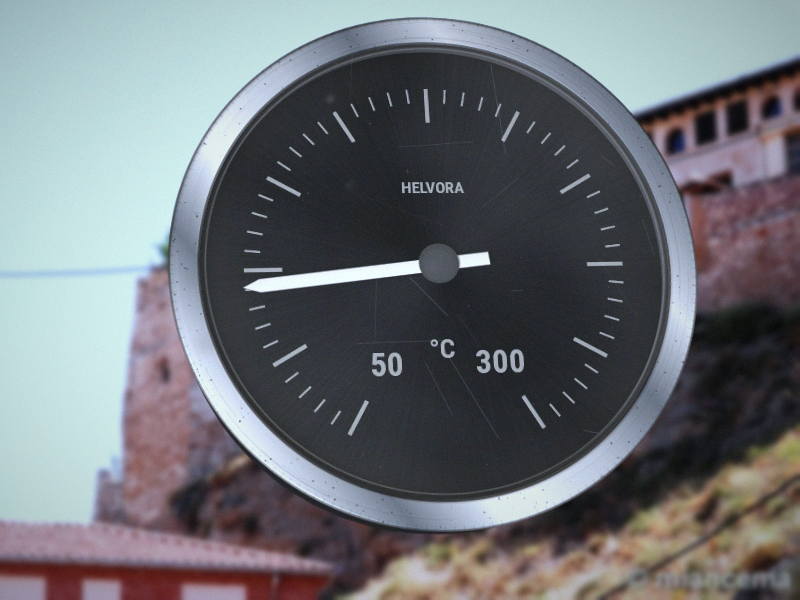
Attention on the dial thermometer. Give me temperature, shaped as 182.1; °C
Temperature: 95; °C
